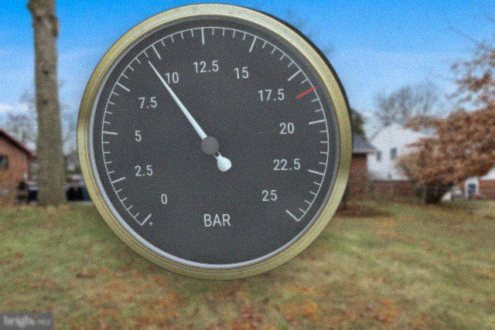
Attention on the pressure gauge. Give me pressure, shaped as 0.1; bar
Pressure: 9.5; bar
